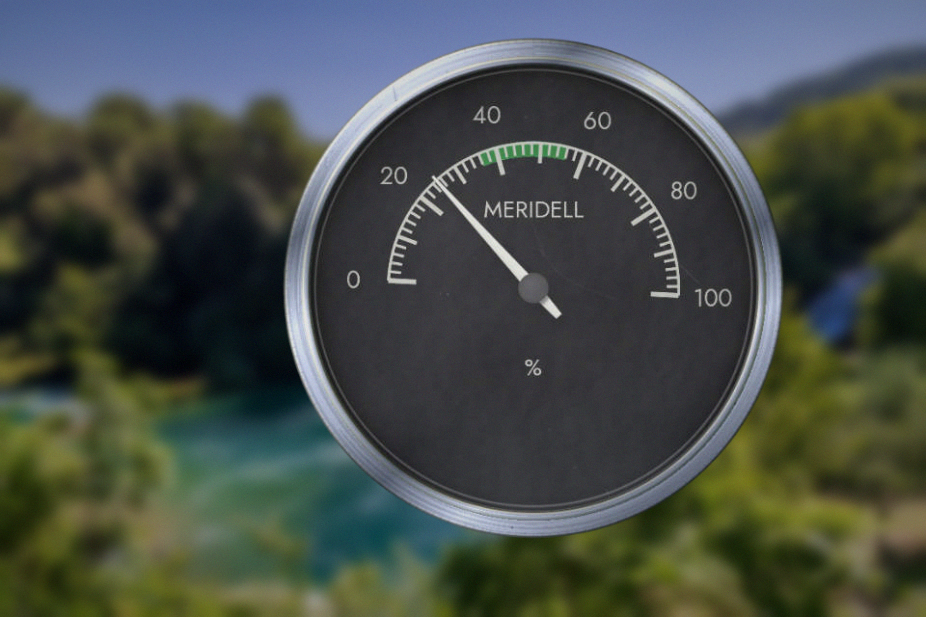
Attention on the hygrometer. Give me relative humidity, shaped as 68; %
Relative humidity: 25; %
